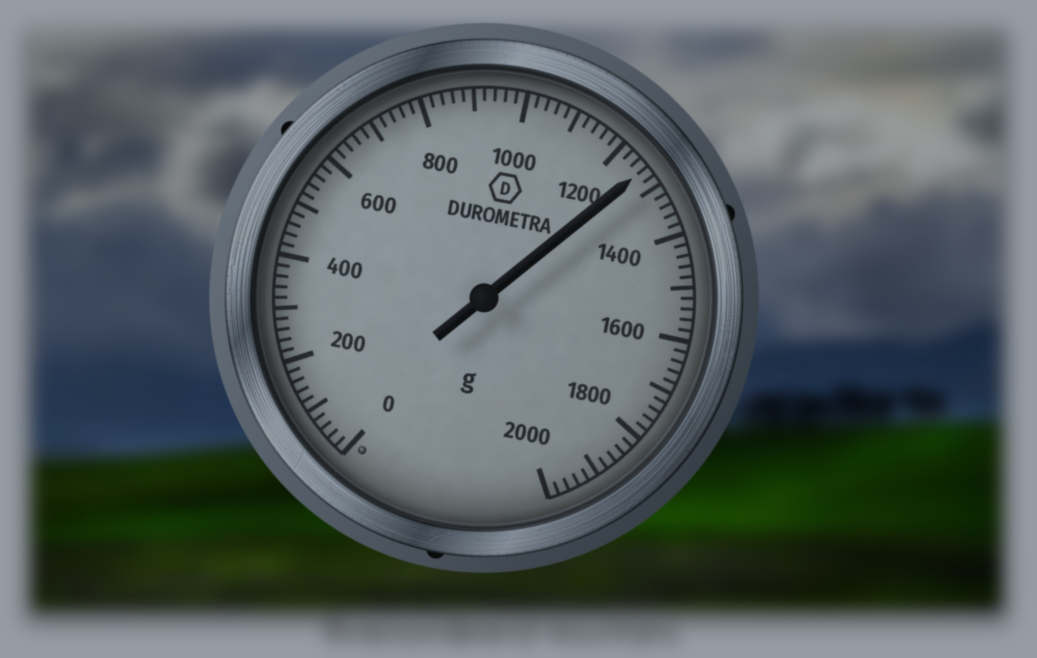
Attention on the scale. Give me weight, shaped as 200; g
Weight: 1260; g
